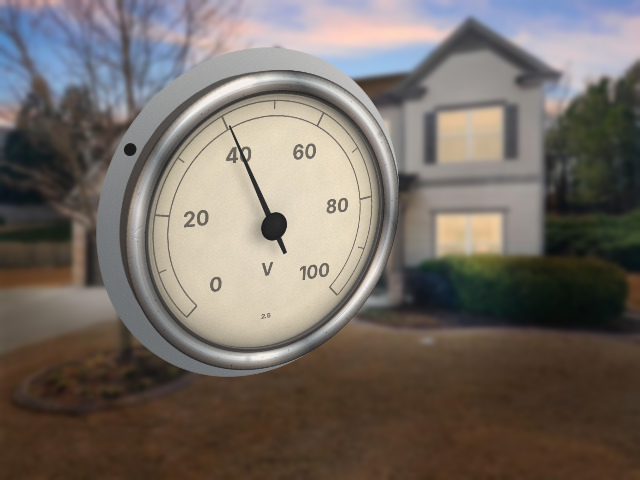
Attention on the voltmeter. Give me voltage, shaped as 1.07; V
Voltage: 40; V
